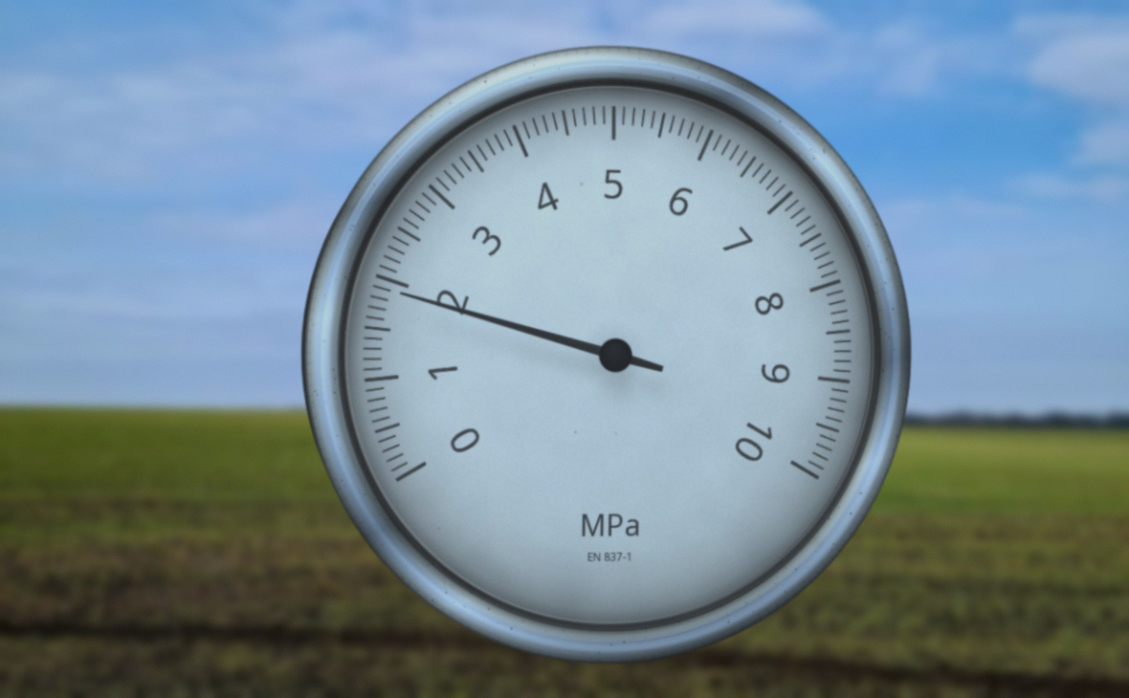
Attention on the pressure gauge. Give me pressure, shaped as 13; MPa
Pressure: 1.9; MPa
